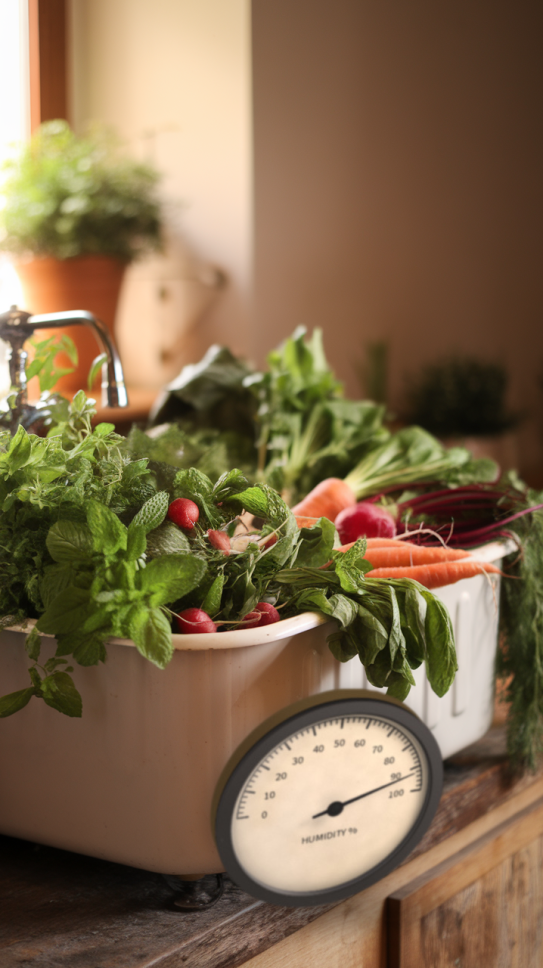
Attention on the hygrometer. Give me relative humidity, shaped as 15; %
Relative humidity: 90; %
